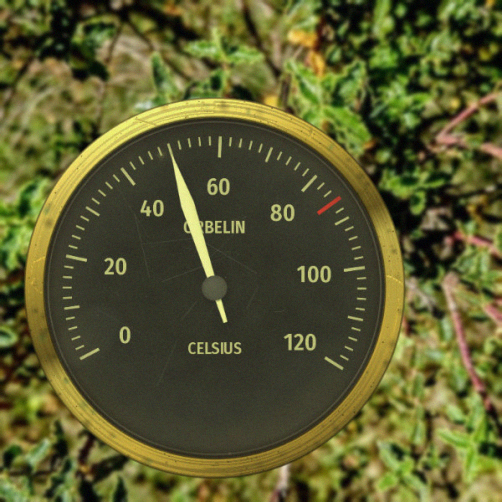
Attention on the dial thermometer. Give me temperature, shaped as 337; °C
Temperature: 50; °C
